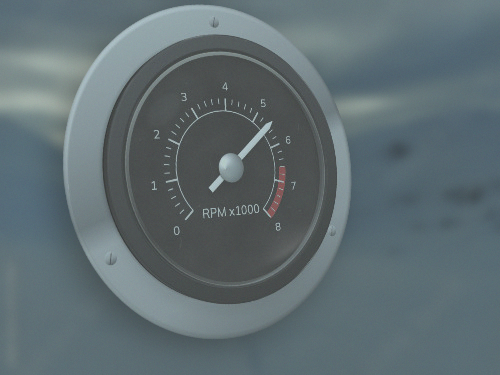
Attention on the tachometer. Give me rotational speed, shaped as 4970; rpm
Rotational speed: 5400; rpm
